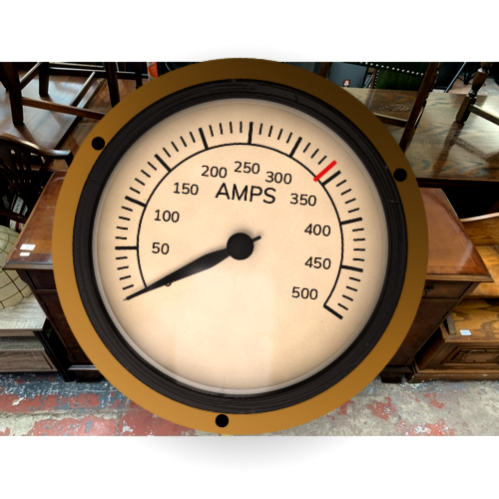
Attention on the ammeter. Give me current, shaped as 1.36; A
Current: 0; A
